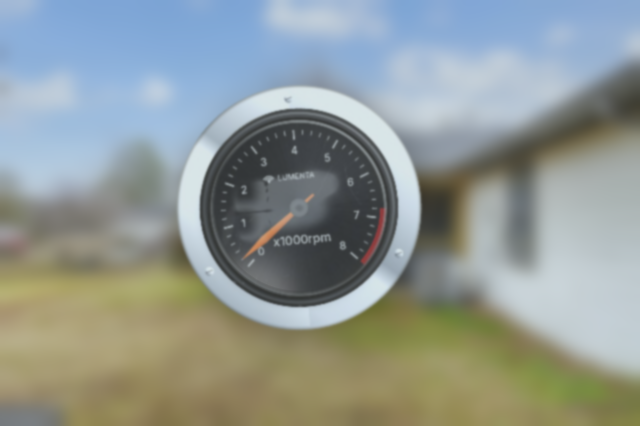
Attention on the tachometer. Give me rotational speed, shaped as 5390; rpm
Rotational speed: 200; rpm
